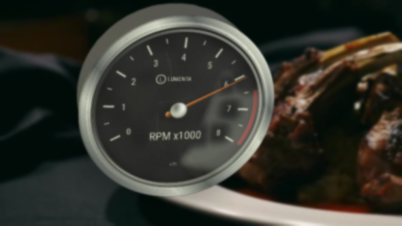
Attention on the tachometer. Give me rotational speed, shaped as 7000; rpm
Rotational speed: 6000; rpm
